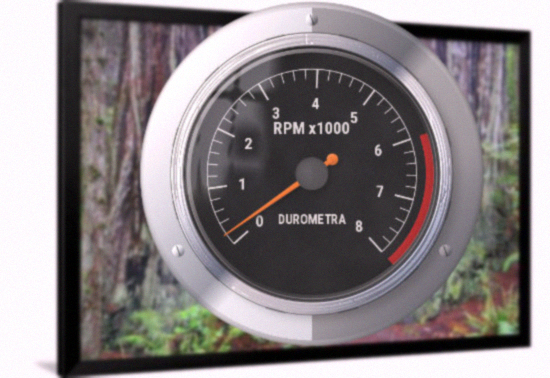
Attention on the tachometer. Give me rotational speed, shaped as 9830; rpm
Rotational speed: 200; rpm
